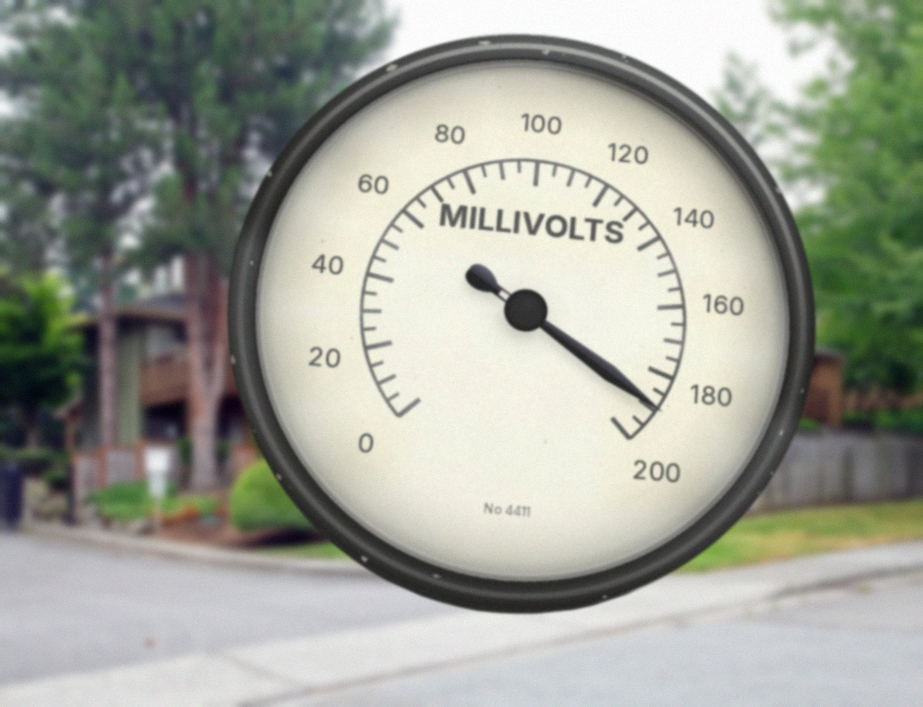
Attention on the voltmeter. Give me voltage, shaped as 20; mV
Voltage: 190; mV
